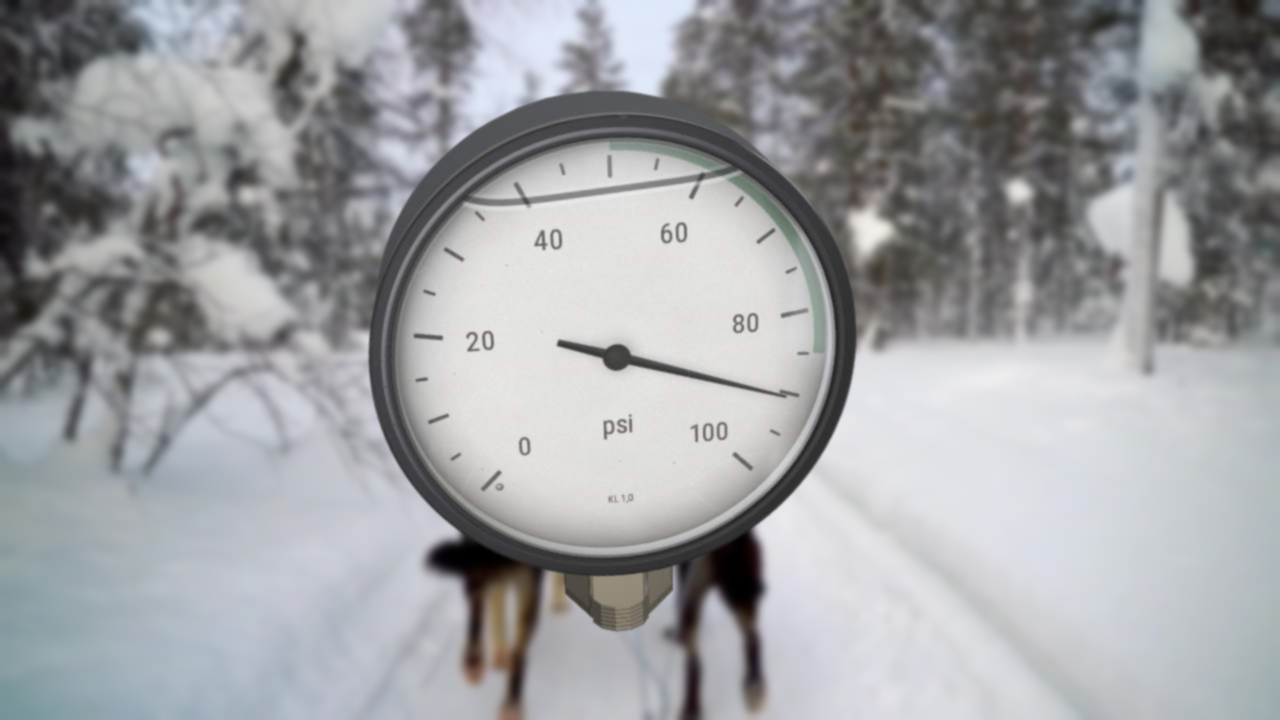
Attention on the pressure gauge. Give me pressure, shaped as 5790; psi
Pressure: 90; psi
